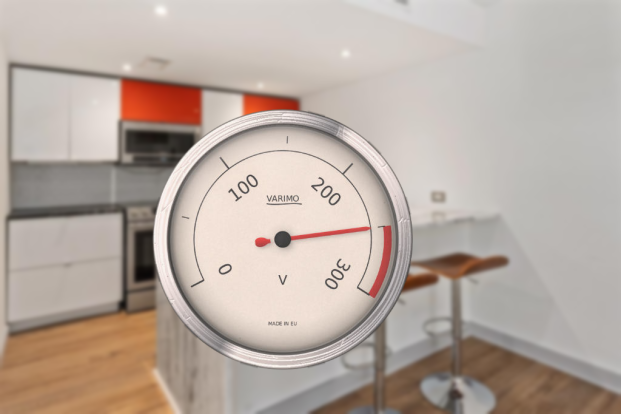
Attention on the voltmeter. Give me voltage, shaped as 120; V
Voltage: 250; V
